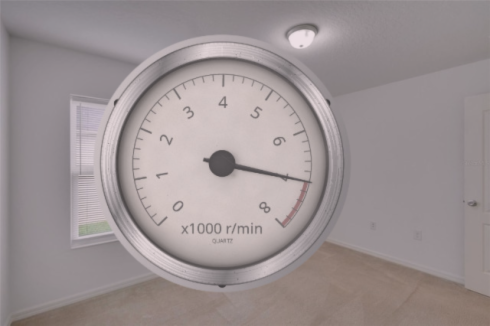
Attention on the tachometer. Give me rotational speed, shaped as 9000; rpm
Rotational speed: 7000; rpm
